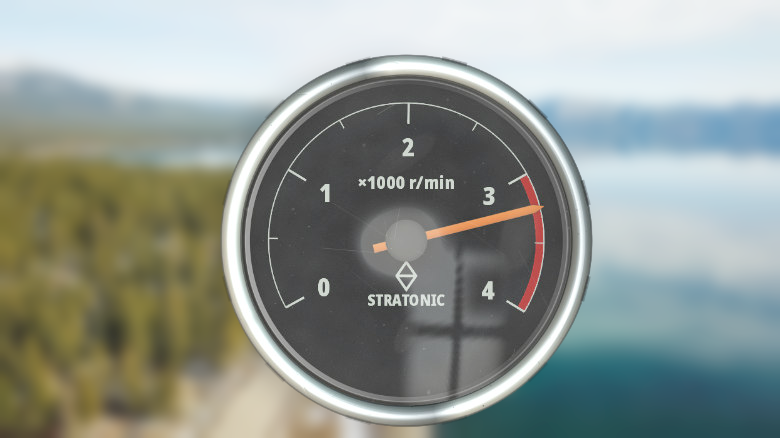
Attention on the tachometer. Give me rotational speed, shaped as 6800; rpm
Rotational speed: 3250; rpm
